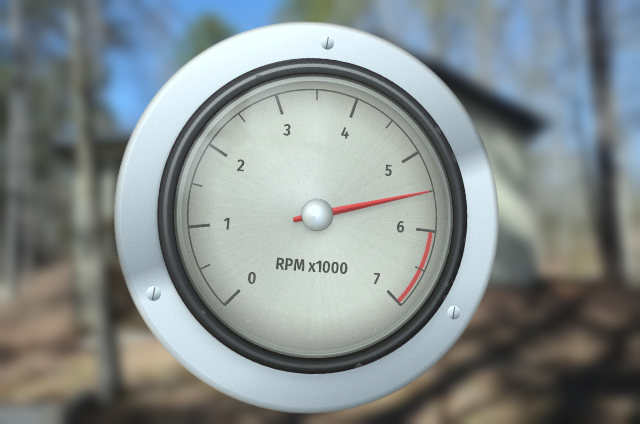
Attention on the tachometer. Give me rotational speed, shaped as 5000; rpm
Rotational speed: 5500; rpm
